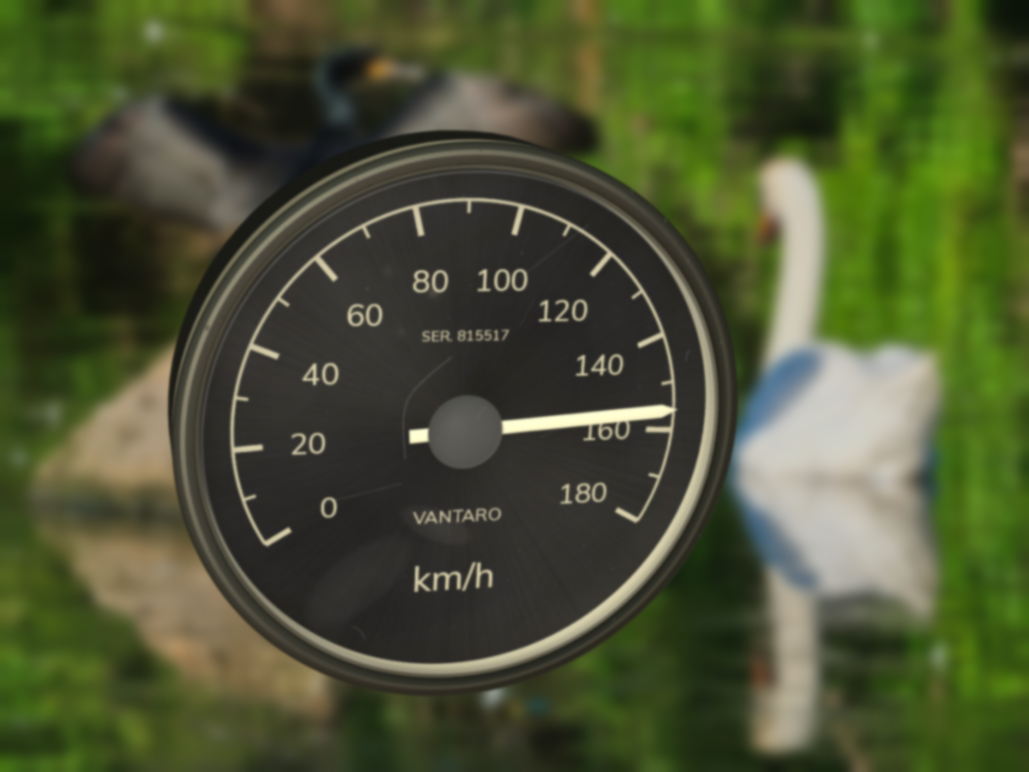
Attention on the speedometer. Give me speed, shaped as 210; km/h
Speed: 155; km/h
